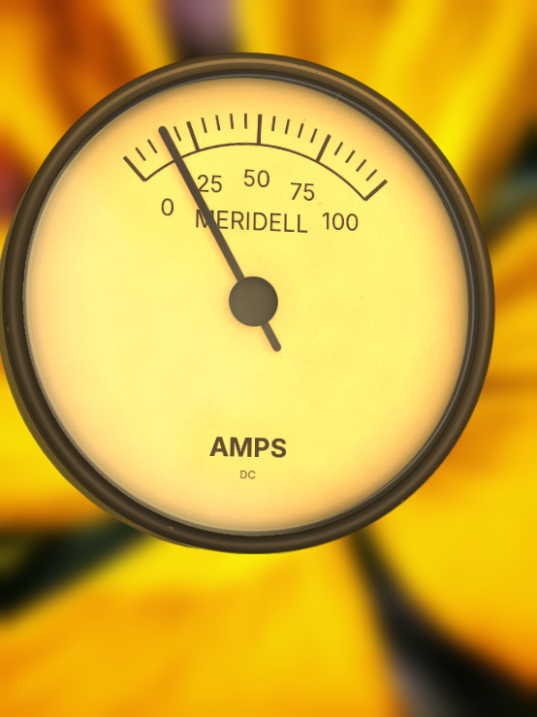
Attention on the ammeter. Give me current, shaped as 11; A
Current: 15; A
